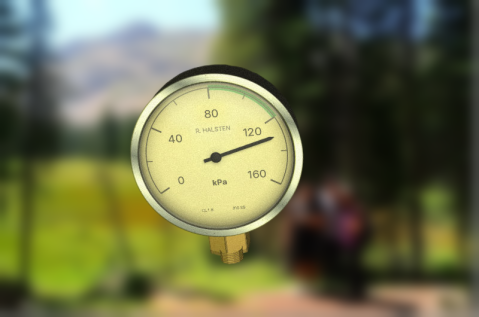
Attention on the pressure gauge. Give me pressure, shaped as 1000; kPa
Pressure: 130; kPa
